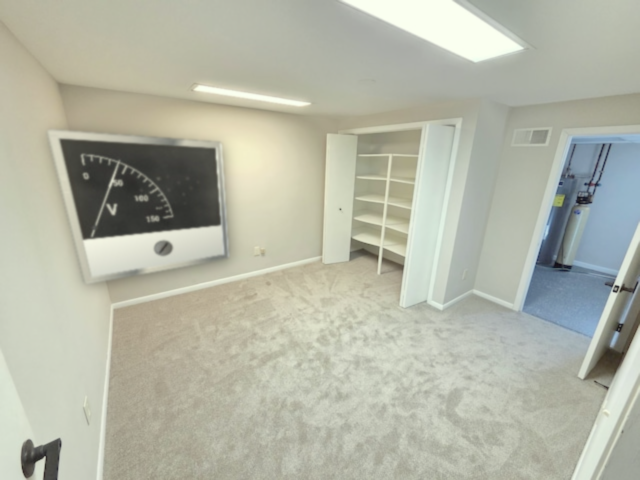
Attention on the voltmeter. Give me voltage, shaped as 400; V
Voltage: 40; V
